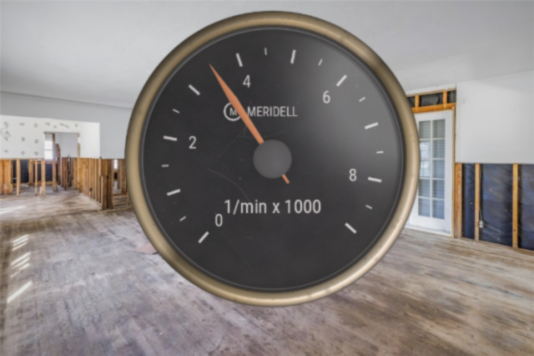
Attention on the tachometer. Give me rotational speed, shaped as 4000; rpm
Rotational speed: 3500; rpm
